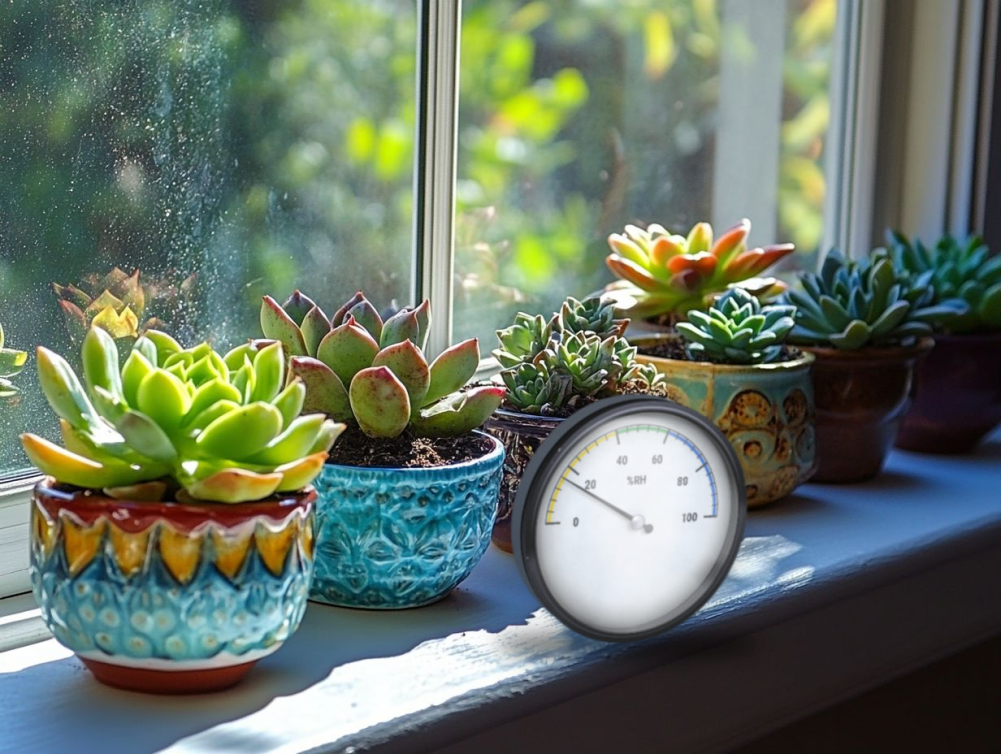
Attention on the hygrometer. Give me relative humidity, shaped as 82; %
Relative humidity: 16; %
